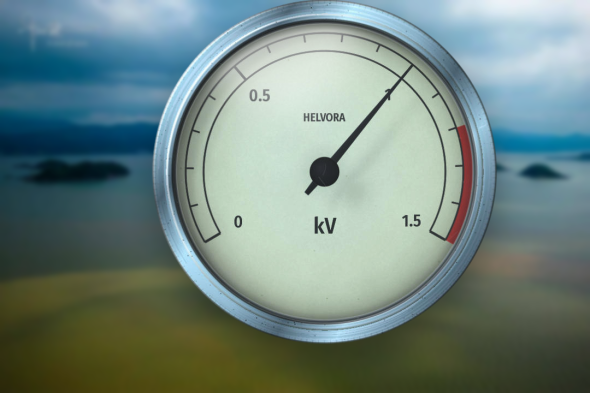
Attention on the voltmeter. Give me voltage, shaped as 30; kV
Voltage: 1; kV
